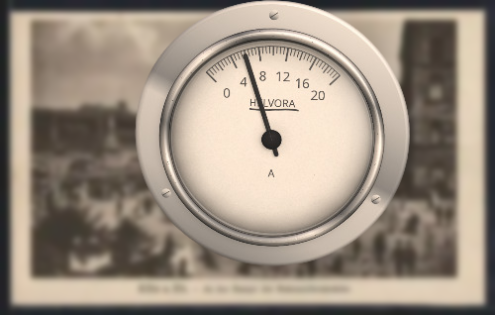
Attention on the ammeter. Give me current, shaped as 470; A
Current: 6; A
